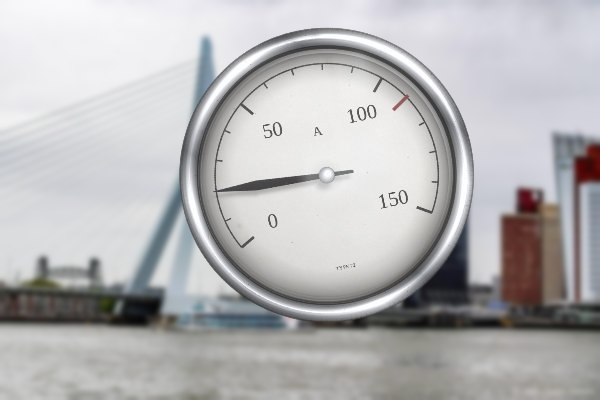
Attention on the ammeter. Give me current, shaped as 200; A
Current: 20; A
